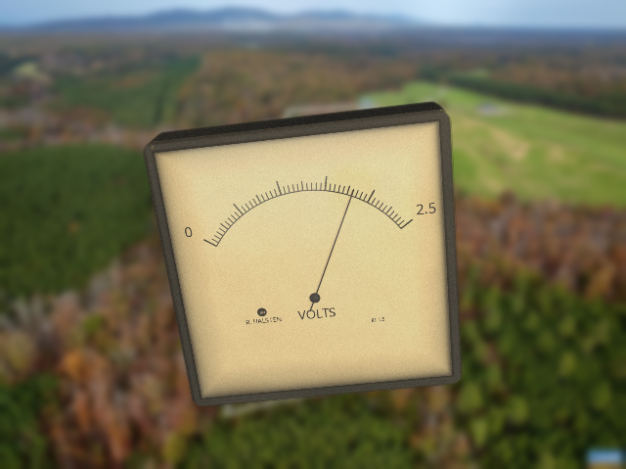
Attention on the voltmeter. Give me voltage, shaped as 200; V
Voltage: 1.8; V
